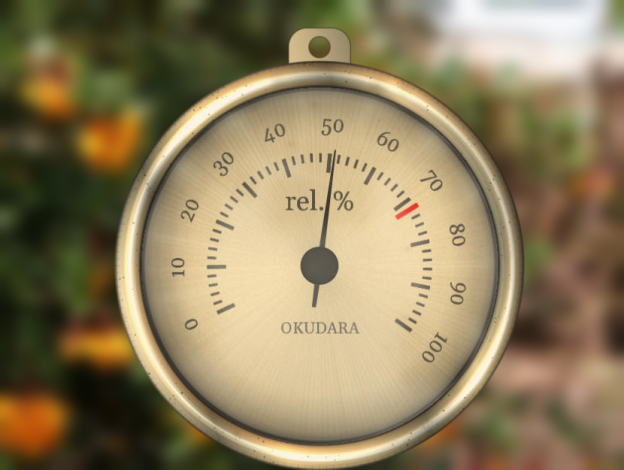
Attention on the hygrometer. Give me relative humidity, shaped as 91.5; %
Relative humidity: 51; %
